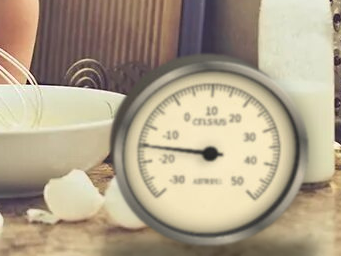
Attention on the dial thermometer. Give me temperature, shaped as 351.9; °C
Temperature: -15; °C
